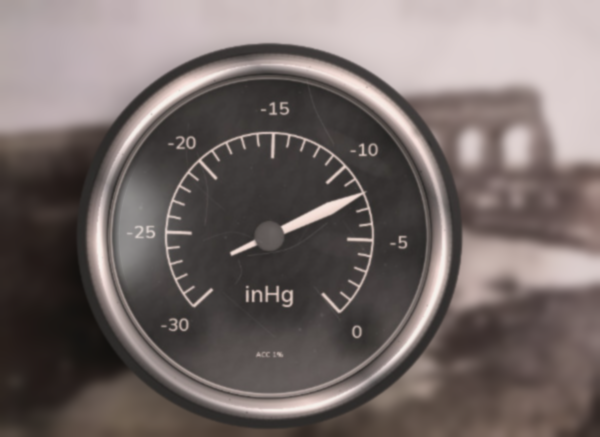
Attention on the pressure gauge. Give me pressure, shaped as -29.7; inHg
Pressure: -8; inHg
